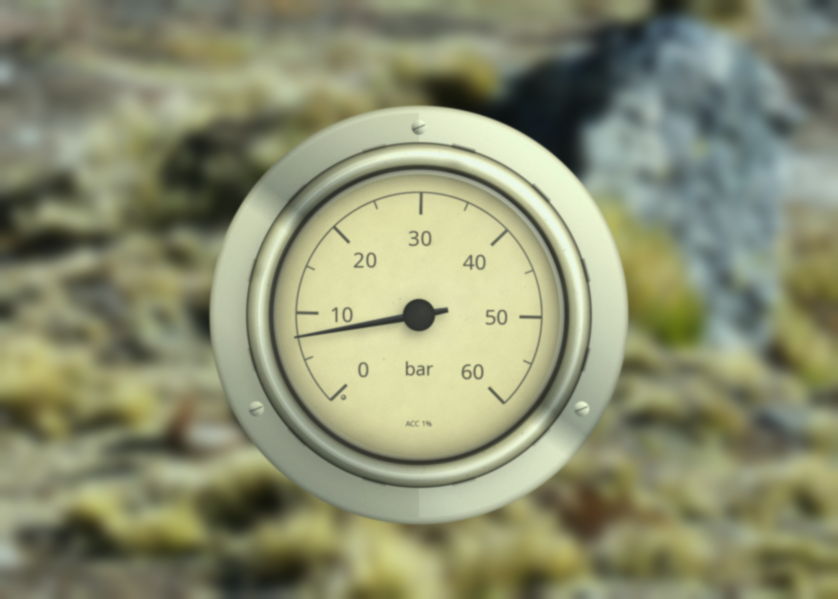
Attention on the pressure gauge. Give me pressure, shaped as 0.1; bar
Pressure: 7.5; bar
